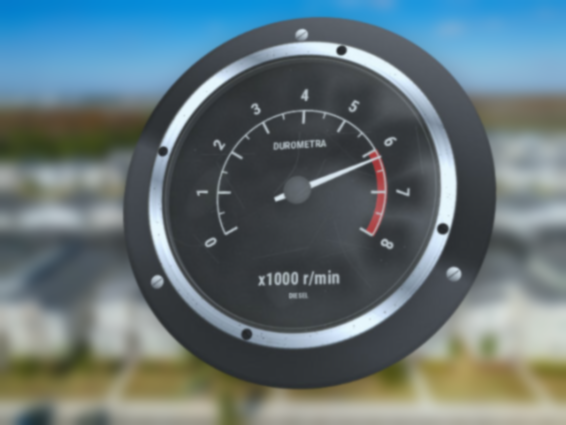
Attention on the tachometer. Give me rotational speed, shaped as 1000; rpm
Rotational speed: 6250; rpm
